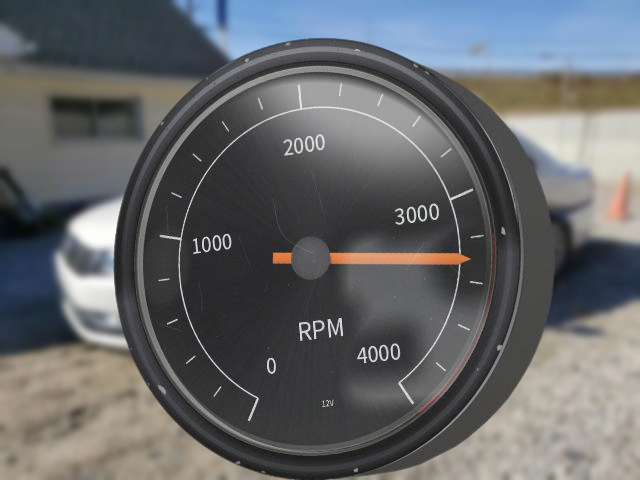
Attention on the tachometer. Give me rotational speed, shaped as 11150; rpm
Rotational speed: 3300; rpm
